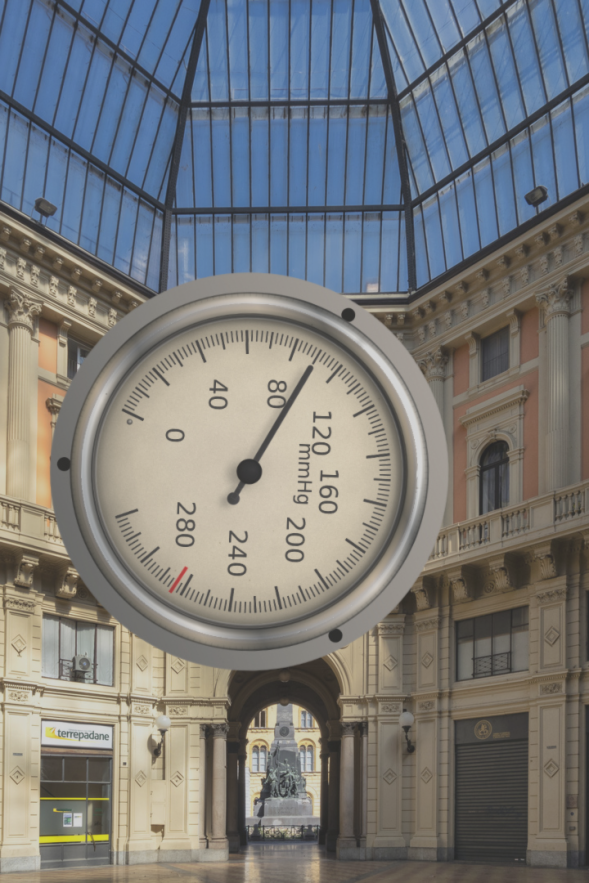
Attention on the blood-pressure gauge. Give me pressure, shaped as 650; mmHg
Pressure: 90; mmHg
